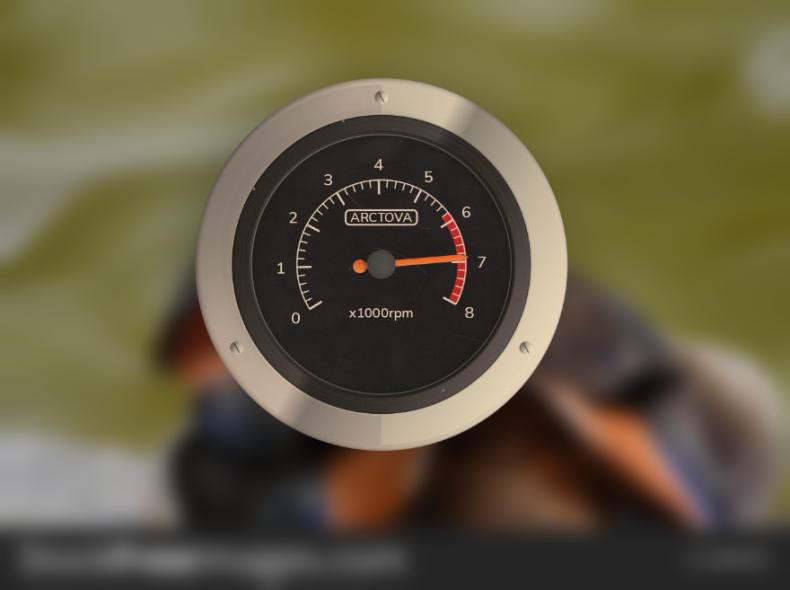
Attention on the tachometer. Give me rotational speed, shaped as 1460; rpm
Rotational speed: 6900; rpm
